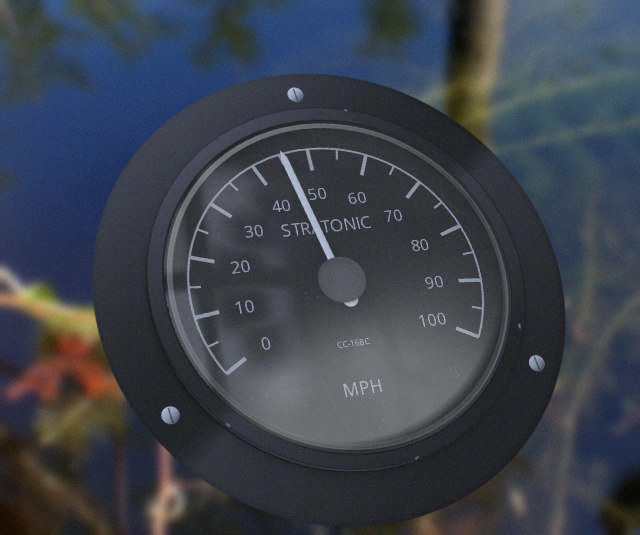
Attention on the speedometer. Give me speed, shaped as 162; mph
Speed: 45; mph
